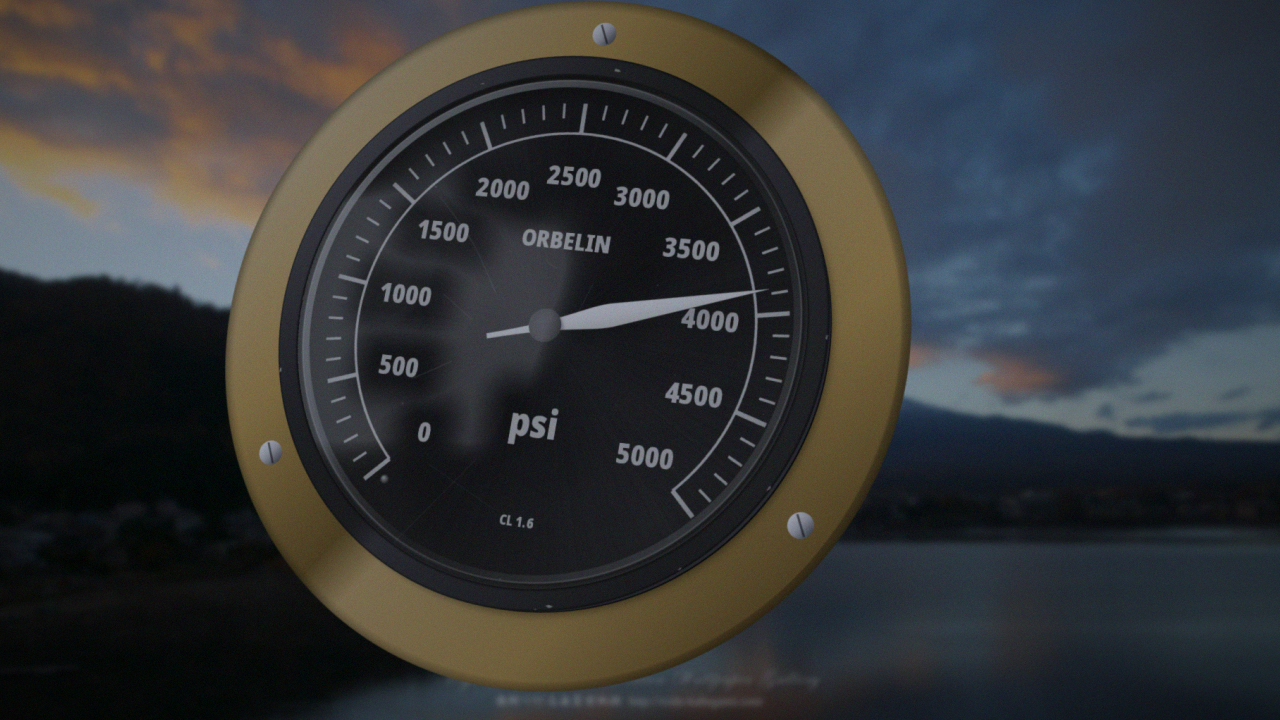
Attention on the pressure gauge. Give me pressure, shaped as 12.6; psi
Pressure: 3900; psi
